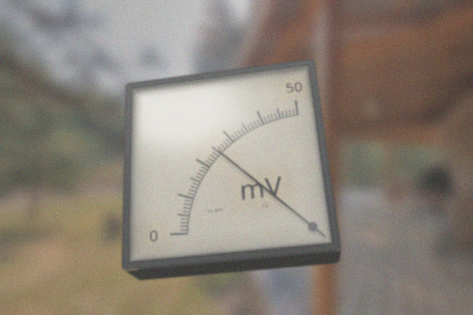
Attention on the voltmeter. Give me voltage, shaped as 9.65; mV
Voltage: 25; mV
